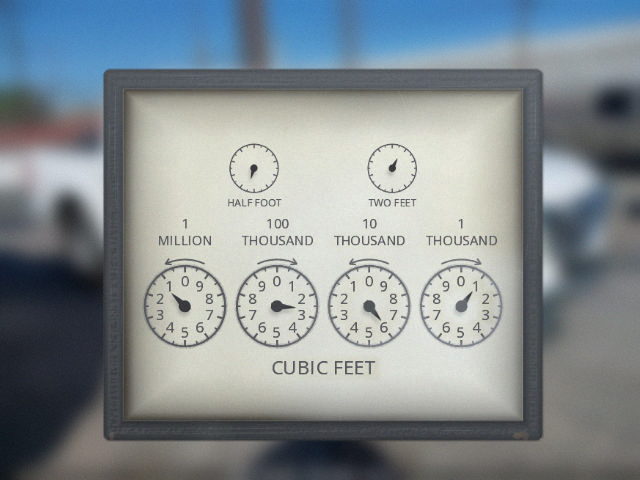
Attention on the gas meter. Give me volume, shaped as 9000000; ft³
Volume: 126100; ft³
